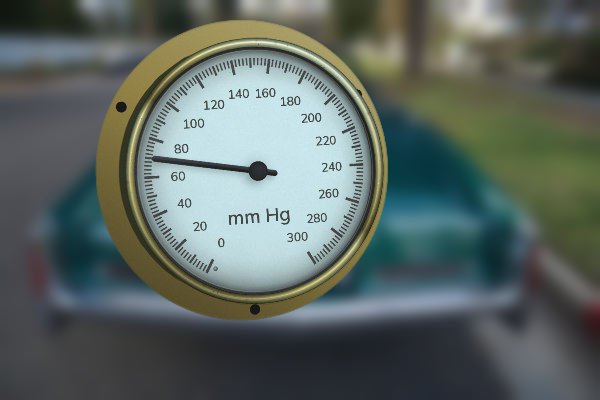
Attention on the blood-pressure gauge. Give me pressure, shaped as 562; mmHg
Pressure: 70; mmHg
